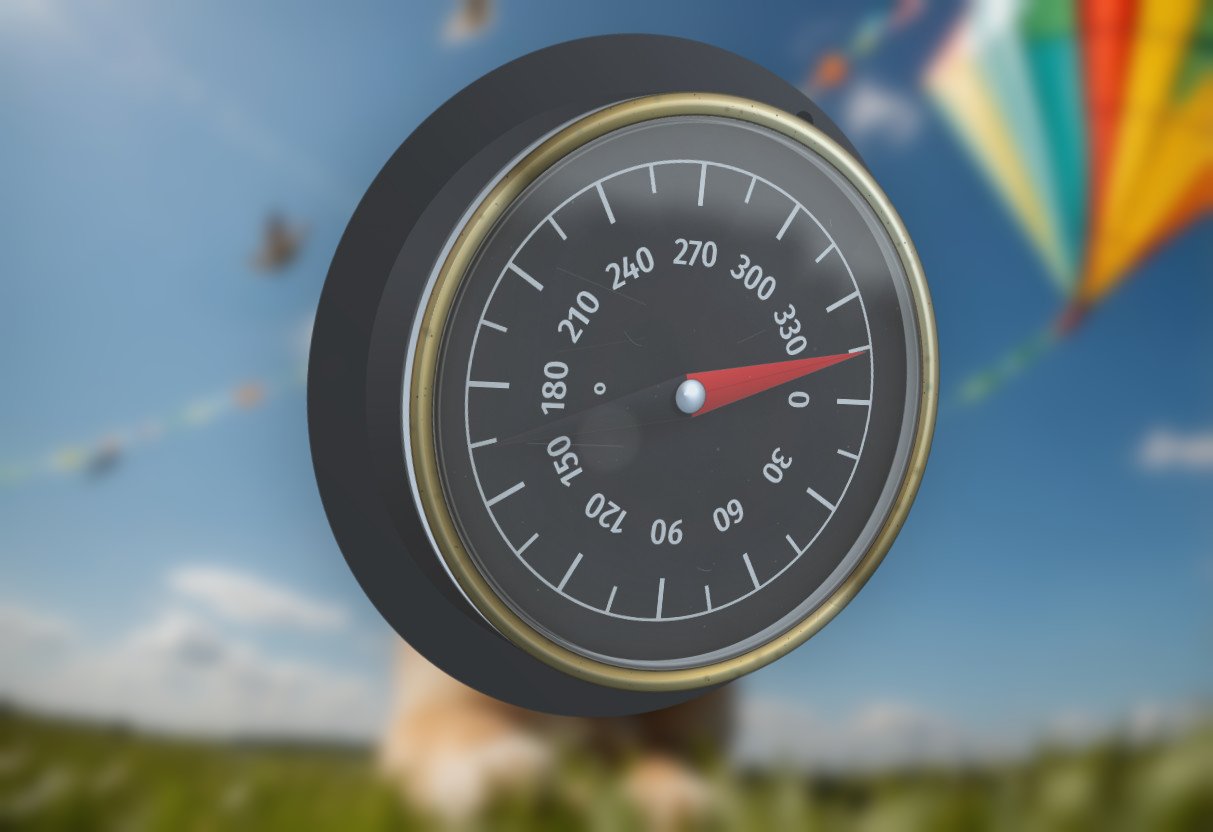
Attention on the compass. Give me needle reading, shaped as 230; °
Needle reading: 345; °
